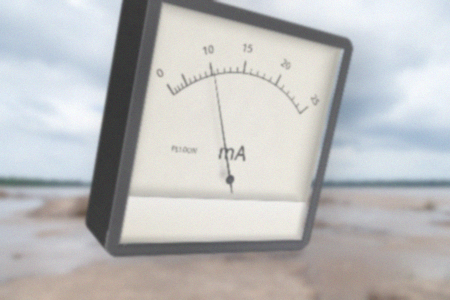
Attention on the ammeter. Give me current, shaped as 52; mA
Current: 10; mA
